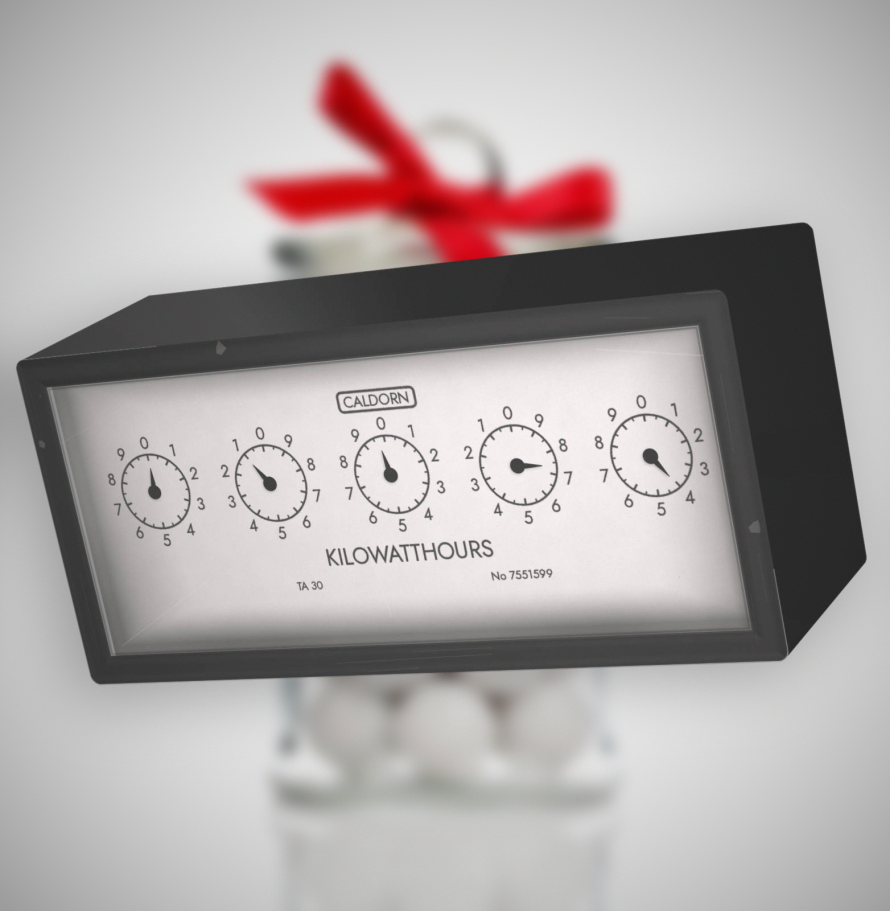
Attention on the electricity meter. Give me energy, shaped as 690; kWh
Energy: 974; kWh
